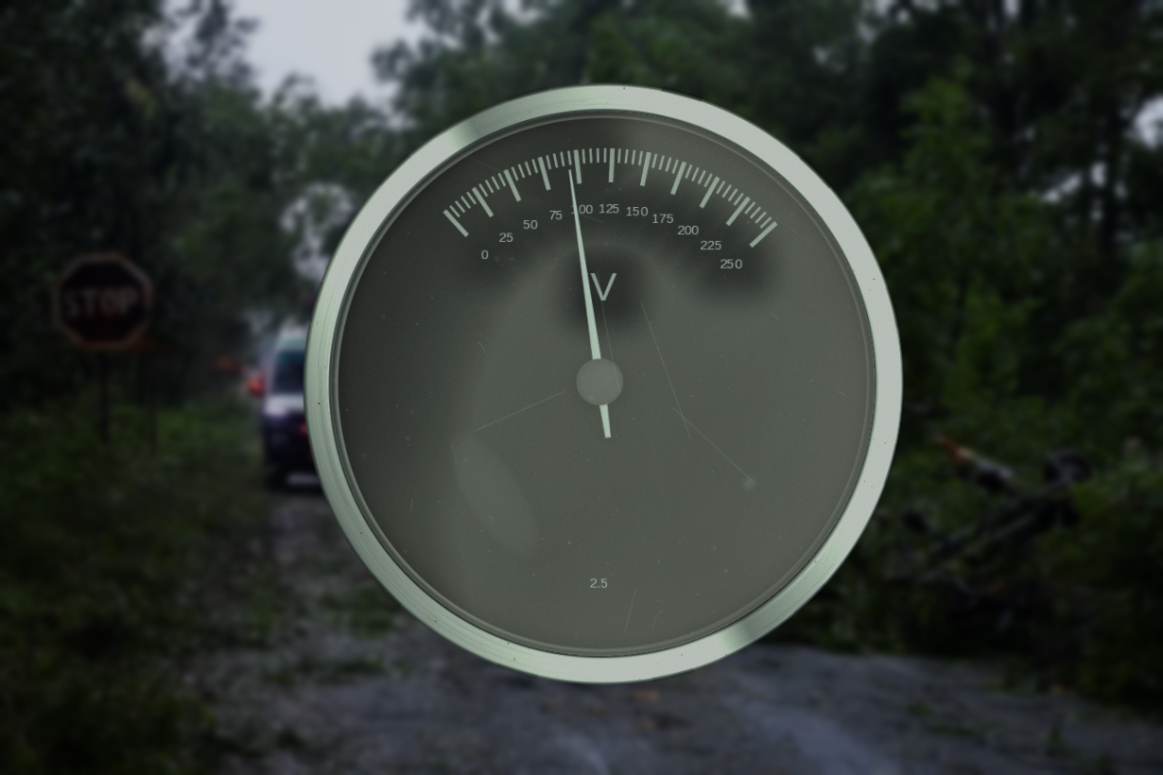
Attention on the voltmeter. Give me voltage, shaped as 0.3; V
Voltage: 95; V
